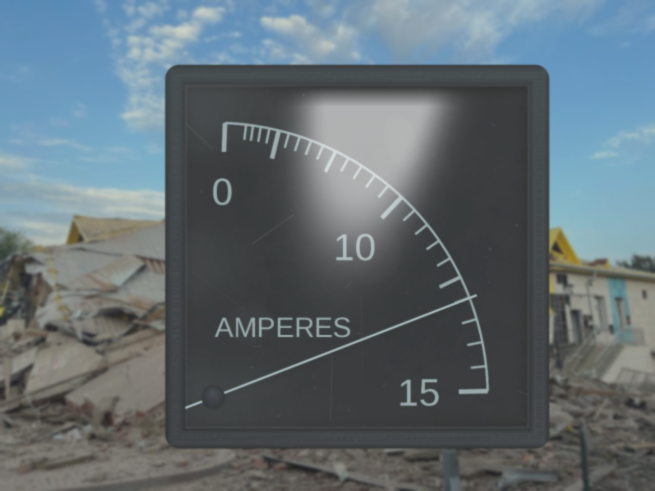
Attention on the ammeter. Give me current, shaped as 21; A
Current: 13; A
